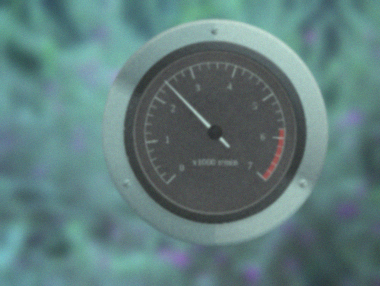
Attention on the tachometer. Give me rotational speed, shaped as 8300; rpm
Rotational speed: 2400; rpm
